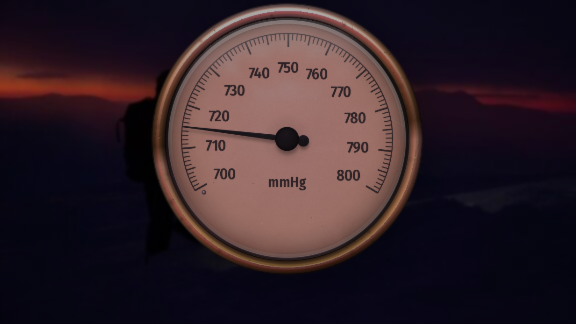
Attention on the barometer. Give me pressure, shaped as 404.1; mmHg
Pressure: 715; mmHg
